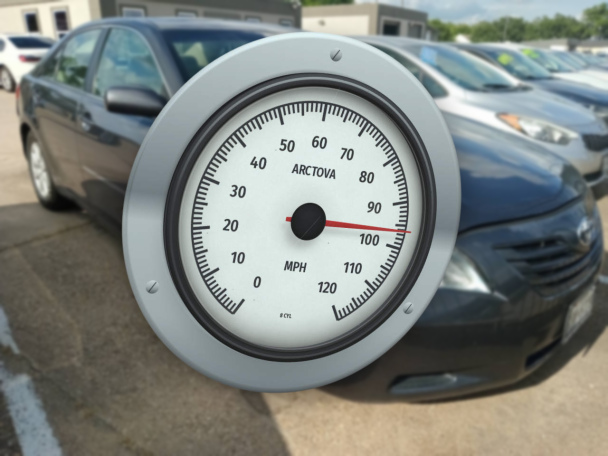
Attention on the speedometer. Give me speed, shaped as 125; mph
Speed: 96; mph
